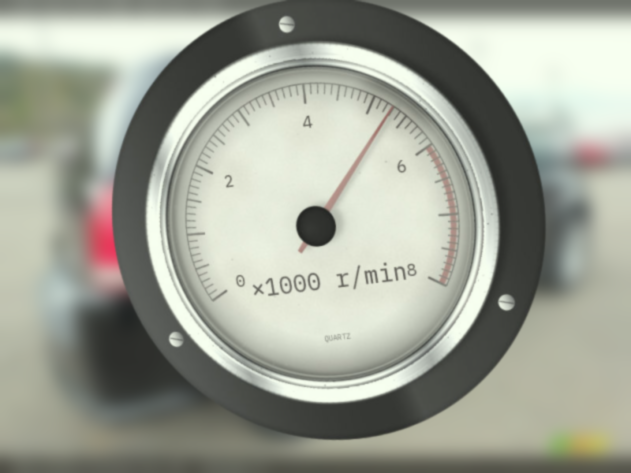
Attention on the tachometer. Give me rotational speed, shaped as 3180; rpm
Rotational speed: 5300; rpm
